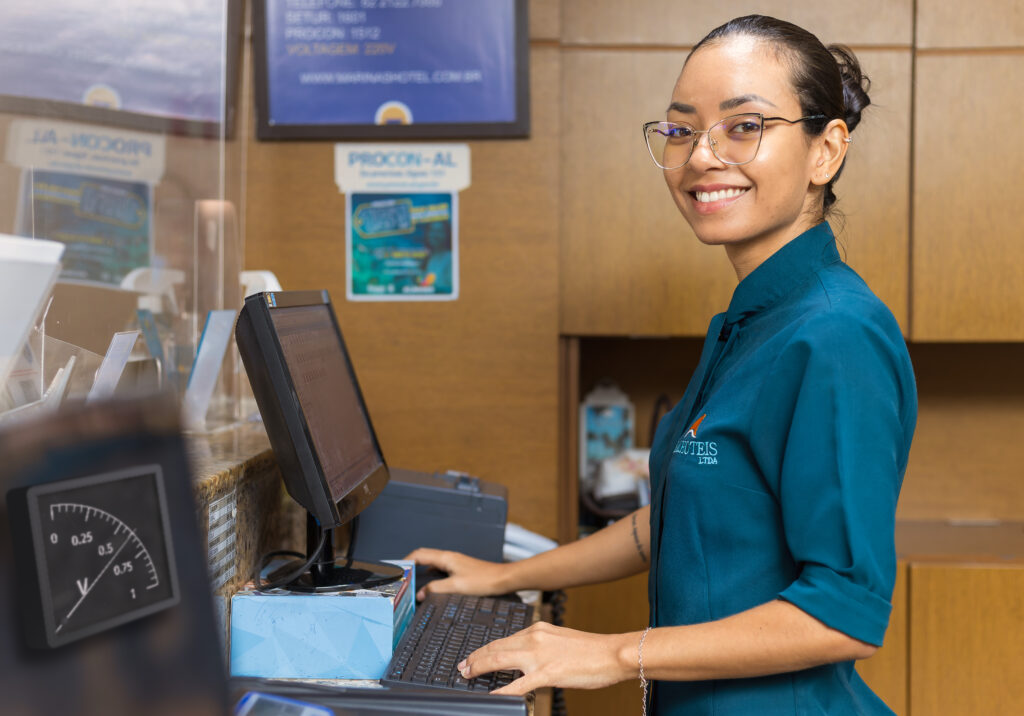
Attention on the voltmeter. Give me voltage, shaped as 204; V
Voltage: 0.6; V
